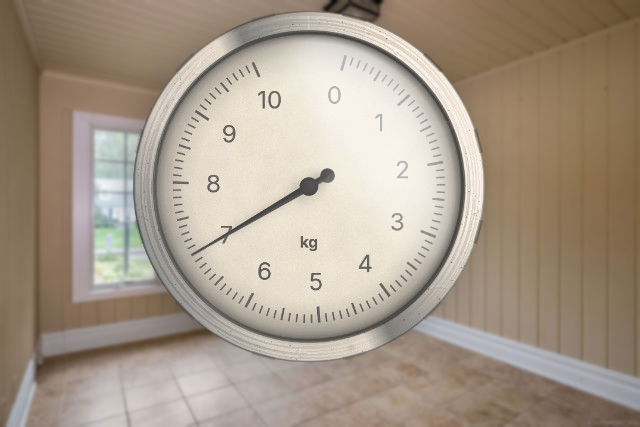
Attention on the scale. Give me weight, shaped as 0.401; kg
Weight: 7; kg
